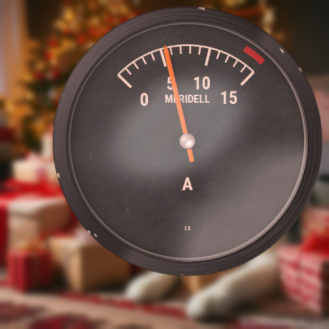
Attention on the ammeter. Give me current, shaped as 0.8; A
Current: 5.5; A
